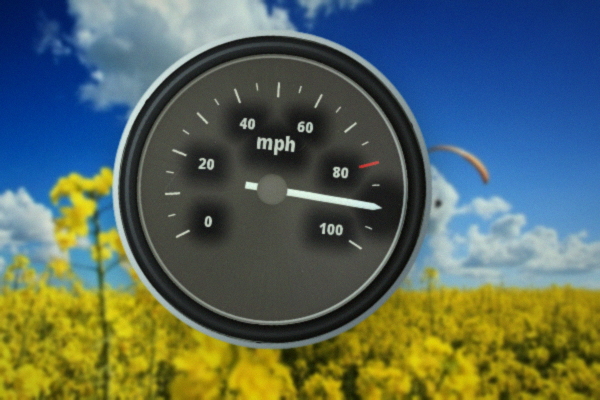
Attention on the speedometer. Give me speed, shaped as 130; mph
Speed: 90; mph
